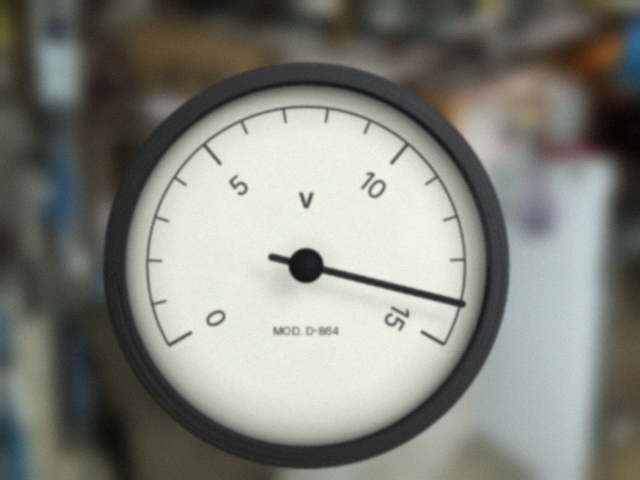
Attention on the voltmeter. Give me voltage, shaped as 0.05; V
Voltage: 14; V
